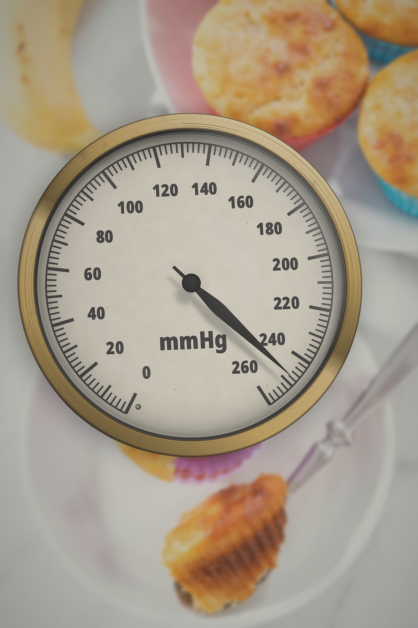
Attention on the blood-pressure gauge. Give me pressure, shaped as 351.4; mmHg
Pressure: 248; mmHg
